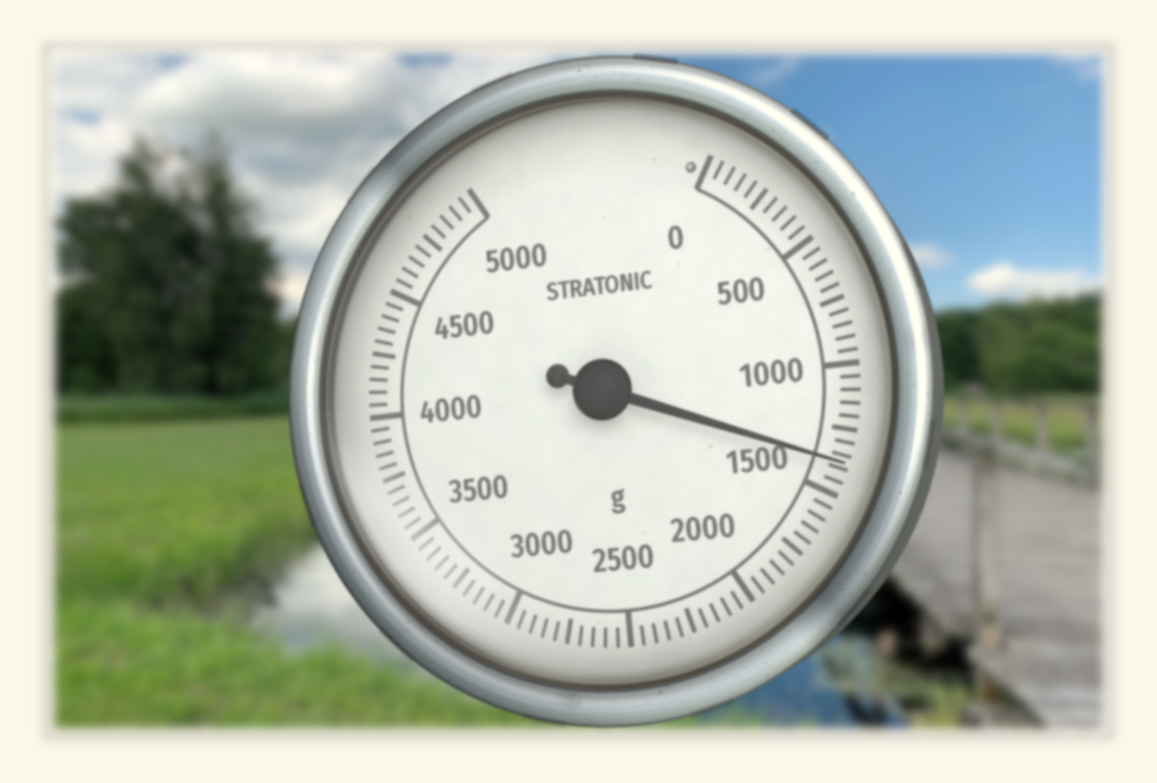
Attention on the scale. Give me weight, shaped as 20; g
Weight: 1375; g
